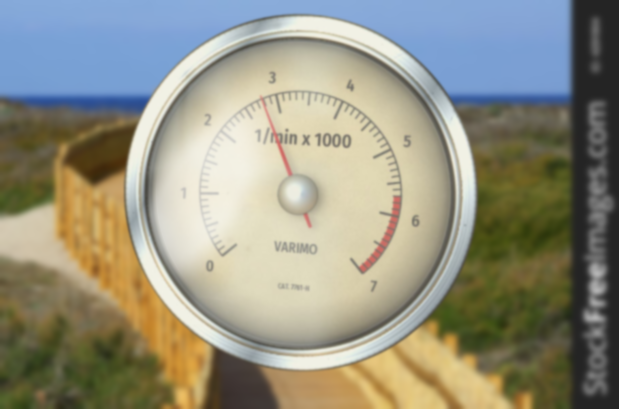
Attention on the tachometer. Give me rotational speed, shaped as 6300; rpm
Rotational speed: 2800; rpm
